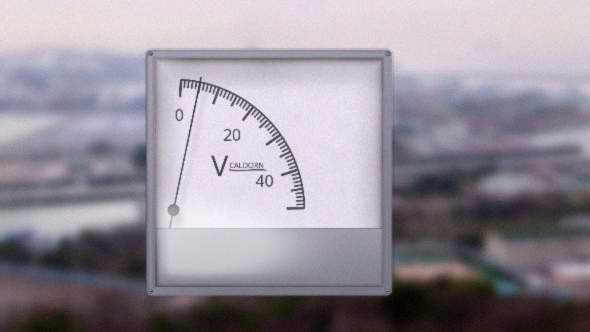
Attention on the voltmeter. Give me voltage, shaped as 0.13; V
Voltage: 5; V
